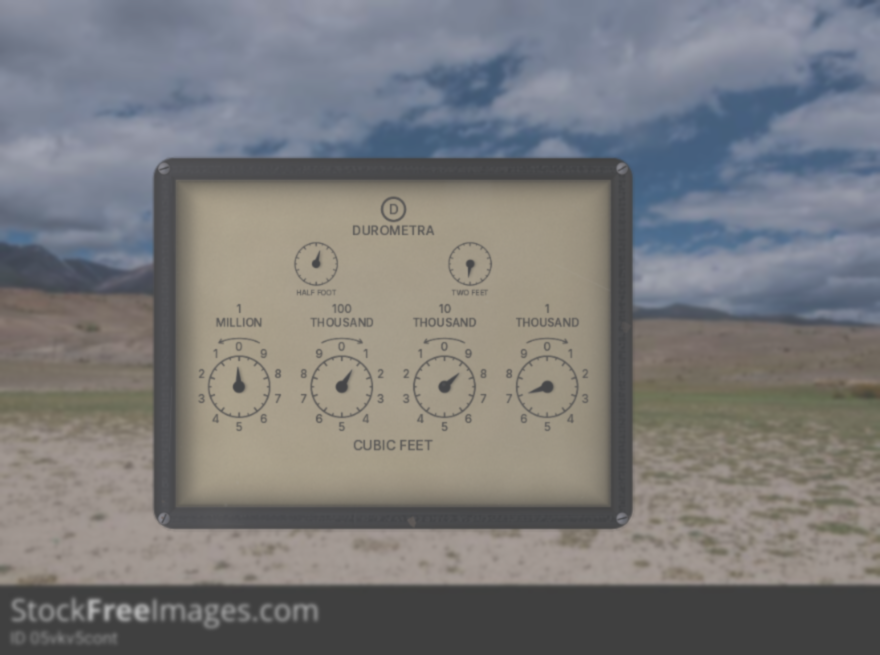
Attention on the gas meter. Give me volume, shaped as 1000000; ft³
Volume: 8700; ft³
